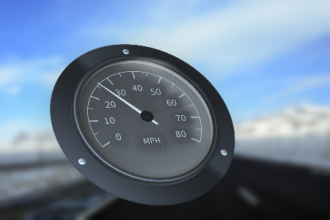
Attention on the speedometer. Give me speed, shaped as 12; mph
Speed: 25; mph
